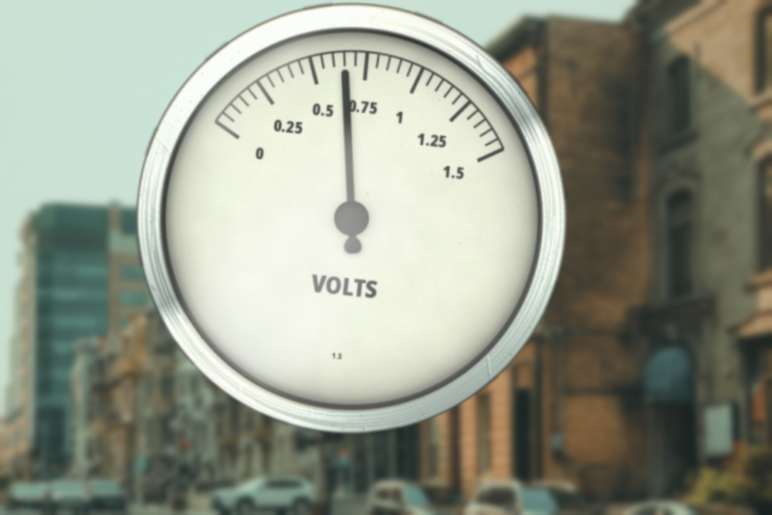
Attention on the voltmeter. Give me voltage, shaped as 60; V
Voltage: 0.65; V
